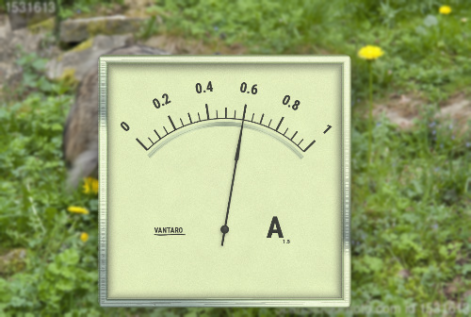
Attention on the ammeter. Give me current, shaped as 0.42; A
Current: 0.6; A
